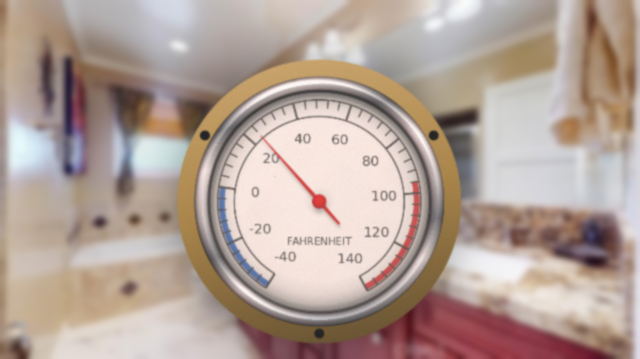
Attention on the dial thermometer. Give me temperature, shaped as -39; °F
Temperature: 24; °F
